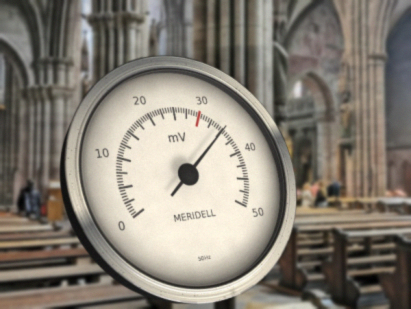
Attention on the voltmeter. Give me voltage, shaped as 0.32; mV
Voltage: 35; mV
